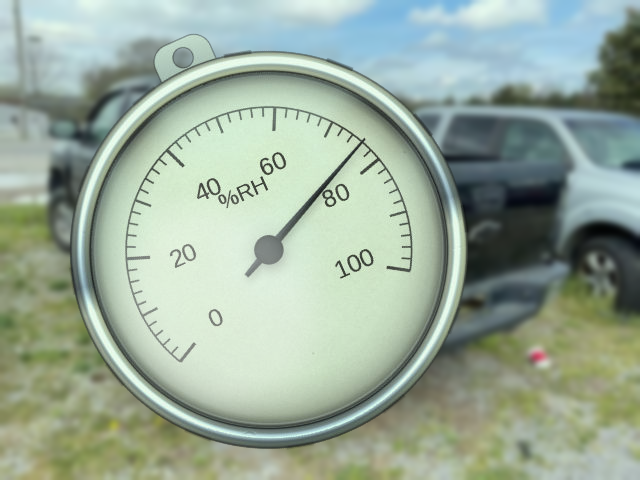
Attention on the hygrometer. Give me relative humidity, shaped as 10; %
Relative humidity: 76; %
